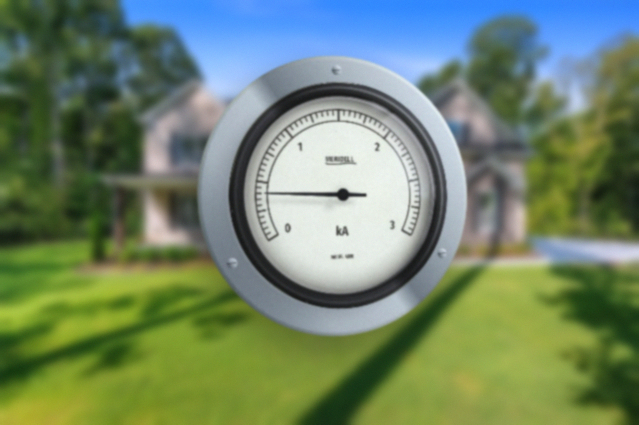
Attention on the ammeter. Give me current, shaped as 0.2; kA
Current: 0.4; kA
